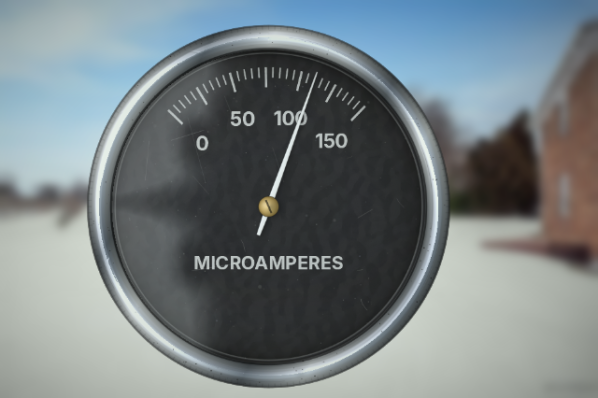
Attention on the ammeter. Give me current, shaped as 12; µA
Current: 110; µA
